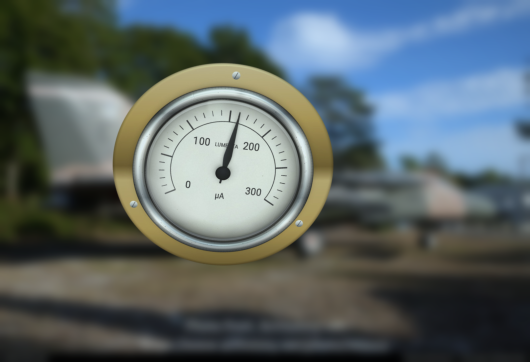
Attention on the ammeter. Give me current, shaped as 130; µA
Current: 160; µA
